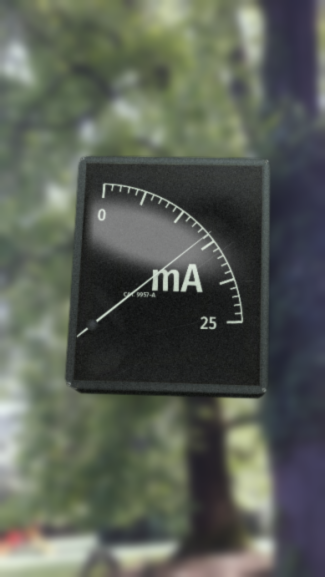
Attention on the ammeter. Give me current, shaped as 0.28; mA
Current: 14; mA
